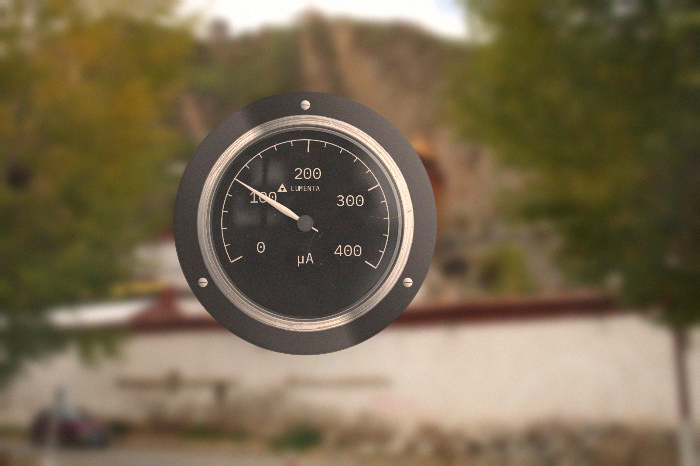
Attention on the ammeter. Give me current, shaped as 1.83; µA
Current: 100; µA
